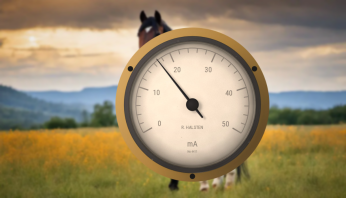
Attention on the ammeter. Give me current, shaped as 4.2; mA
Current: 17; mA
